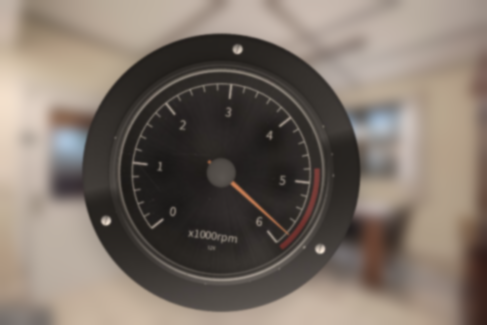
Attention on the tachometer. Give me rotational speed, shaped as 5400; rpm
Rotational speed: 5800; rpm
